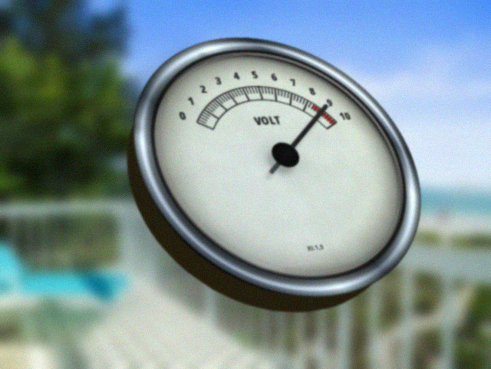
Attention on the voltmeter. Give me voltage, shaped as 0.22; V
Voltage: 9; V
